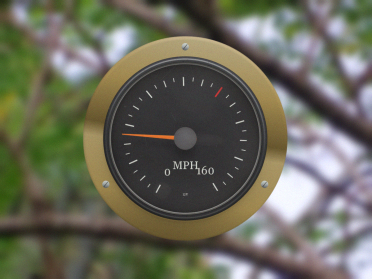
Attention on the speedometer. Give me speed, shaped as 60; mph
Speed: 35; mph
